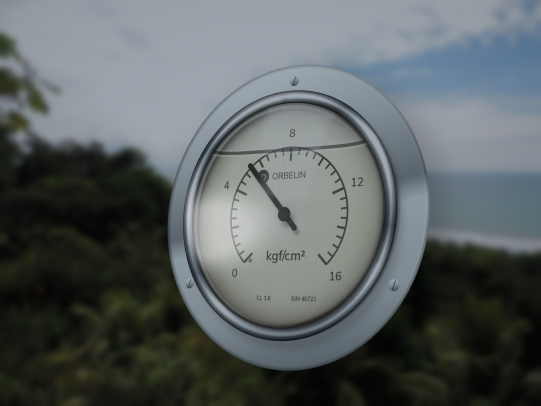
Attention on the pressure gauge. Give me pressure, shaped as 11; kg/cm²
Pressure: 5.5; kg/cm²
